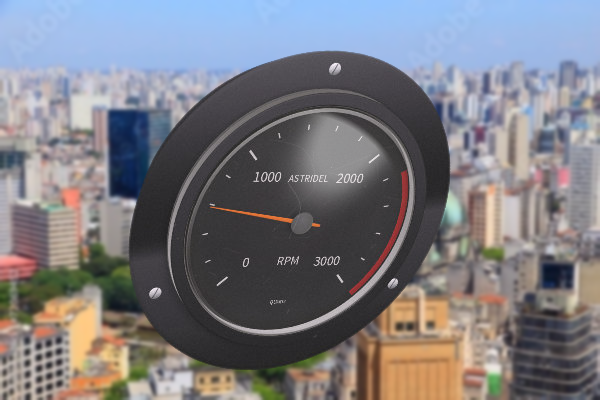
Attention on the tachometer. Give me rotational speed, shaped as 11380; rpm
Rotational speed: 600; rpm
